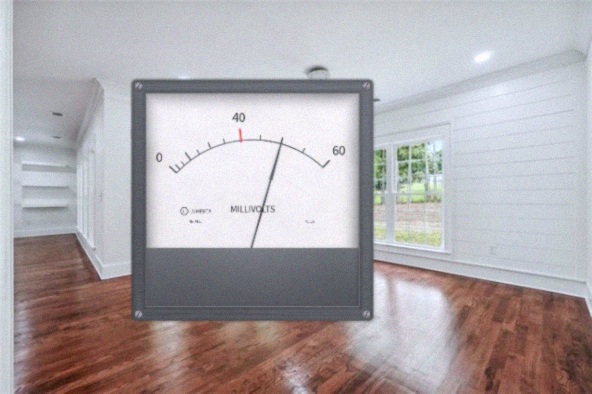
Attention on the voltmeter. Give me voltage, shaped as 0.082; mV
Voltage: 50; mV
